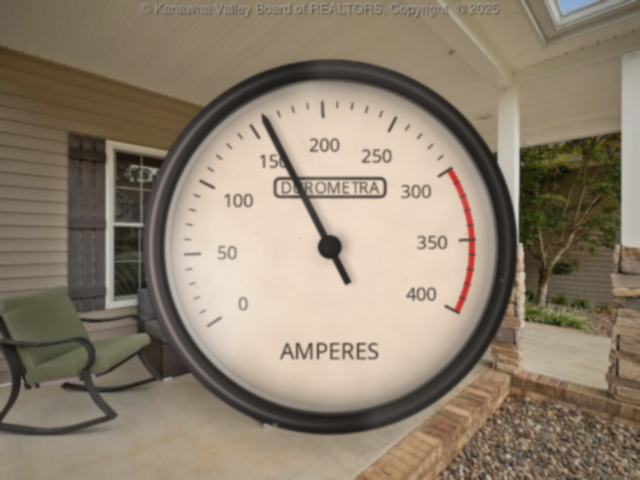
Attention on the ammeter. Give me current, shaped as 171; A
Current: 160; A
